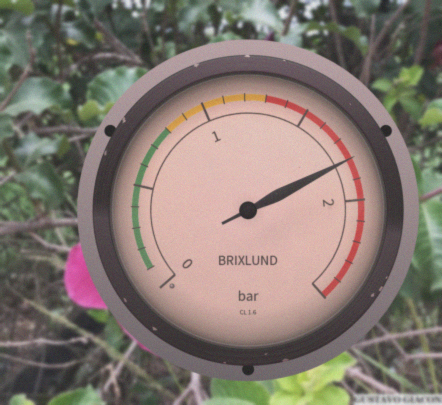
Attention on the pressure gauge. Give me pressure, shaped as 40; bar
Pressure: 1.8; bar
